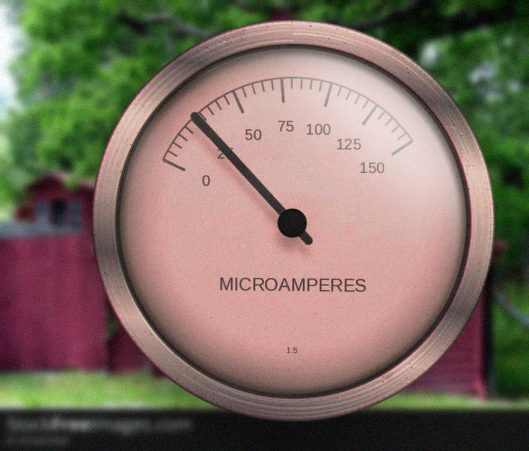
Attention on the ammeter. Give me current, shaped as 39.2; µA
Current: 27.5; µA
